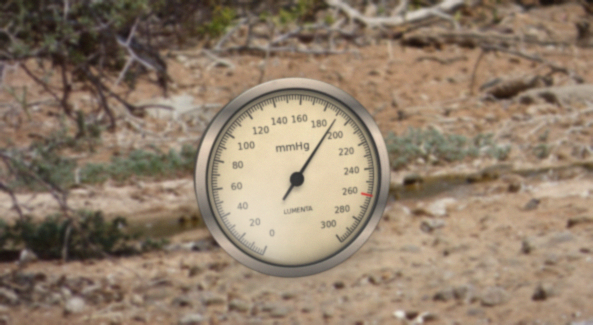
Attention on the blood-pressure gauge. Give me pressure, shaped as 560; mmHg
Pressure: 190; mmHg
